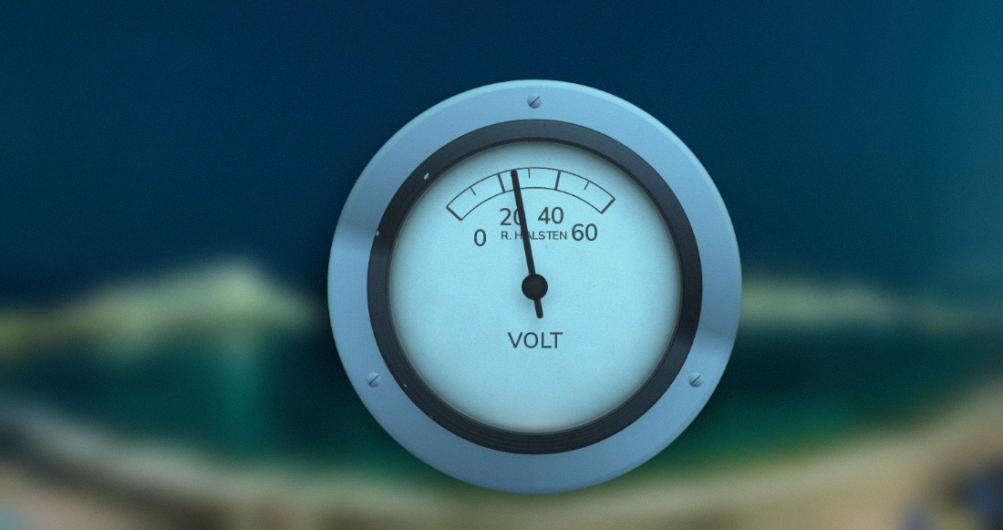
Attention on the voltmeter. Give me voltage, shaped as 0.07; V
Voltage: 25; V
